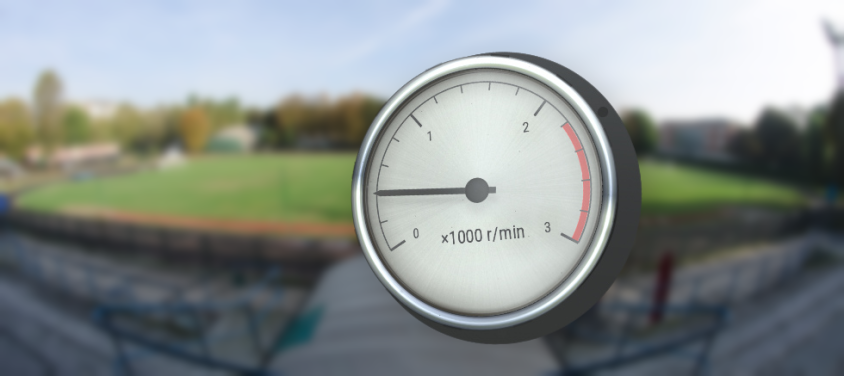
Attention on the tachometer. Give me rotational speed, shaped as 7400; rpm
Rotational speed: 400; rpm
